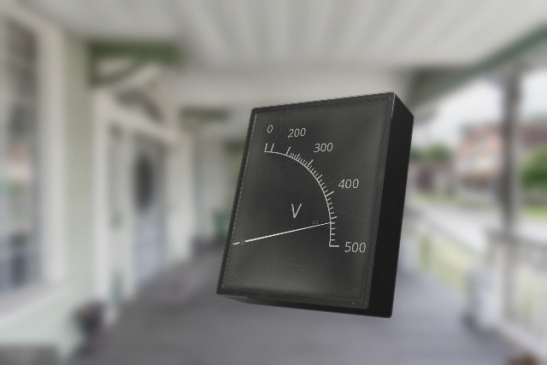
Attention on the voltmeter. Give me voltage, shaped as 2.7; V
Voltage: 460; V
